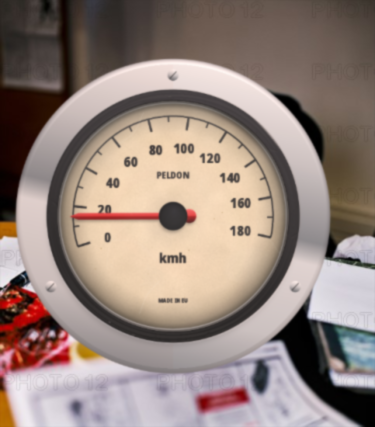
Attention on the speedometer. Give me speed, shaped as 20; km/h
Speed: 15; km/h
